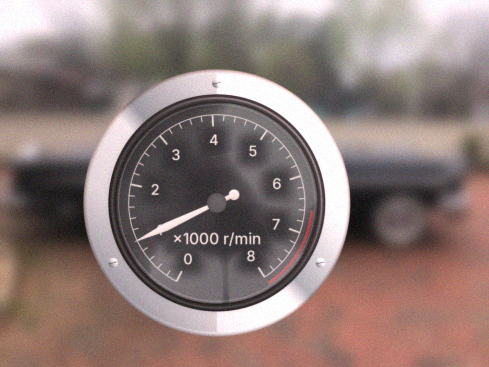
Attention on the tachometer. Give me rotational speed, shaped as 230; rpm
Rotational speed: 1000; rpm
